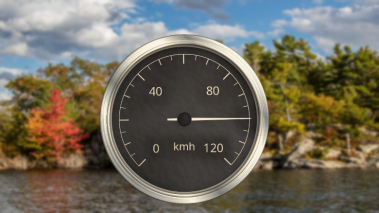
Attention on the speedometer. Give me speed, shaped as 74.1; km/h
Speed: 100; km/h
